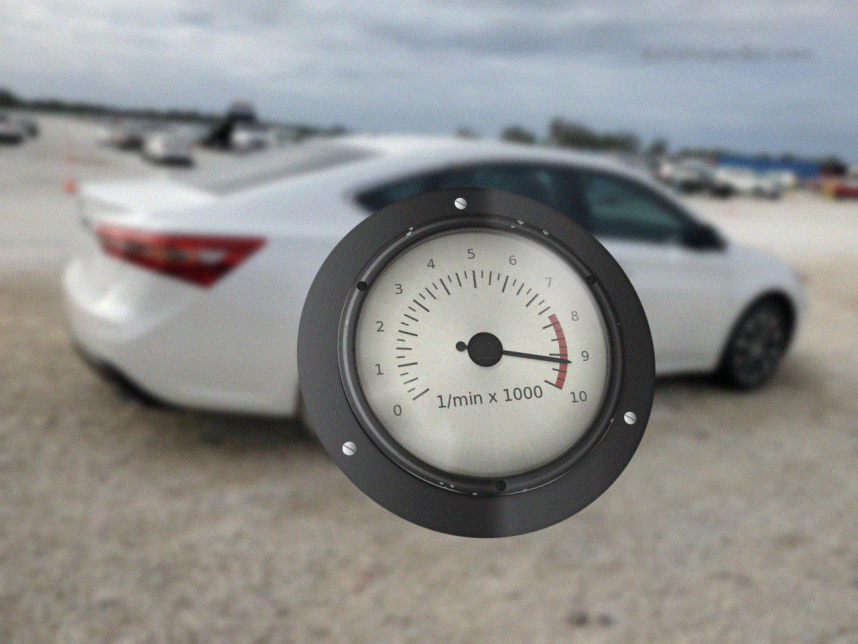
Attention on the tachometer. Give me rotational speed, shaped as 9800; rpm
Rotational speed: 9250; rpm
